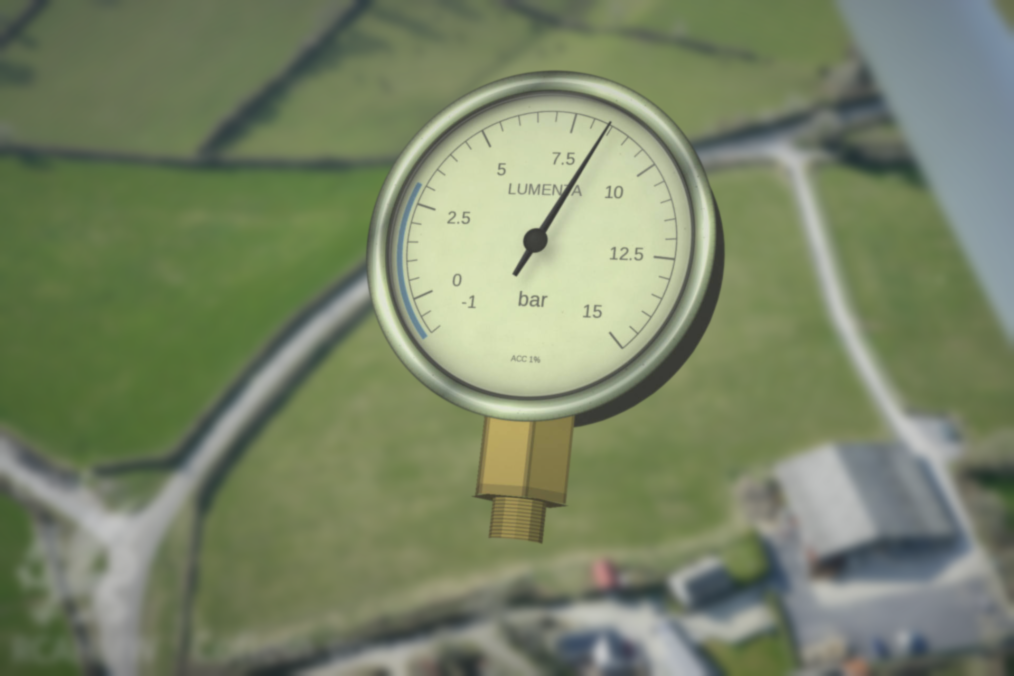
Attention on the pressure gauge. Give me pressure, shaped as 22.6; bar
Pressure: 8.5; bar
